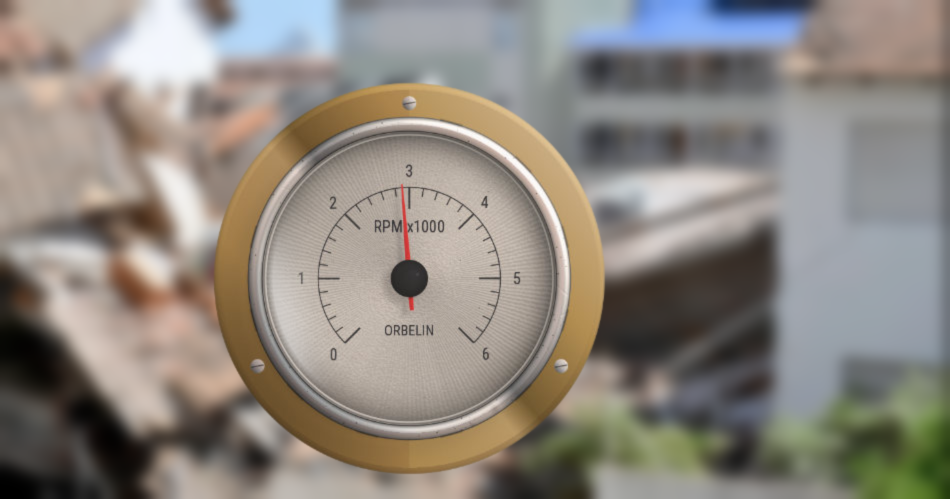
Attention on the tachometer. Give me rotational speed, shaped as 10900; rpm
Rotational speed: 2900; rpm
